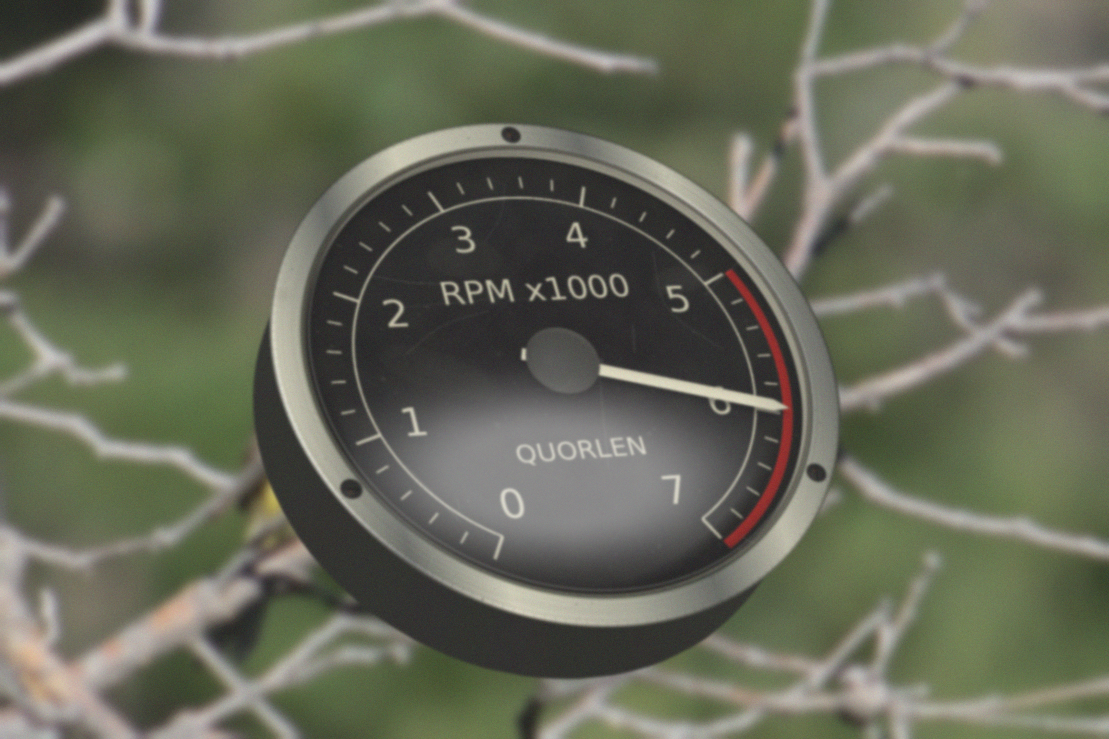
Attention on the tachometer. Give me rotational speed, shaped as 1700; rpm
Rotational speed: 6000; rpm
